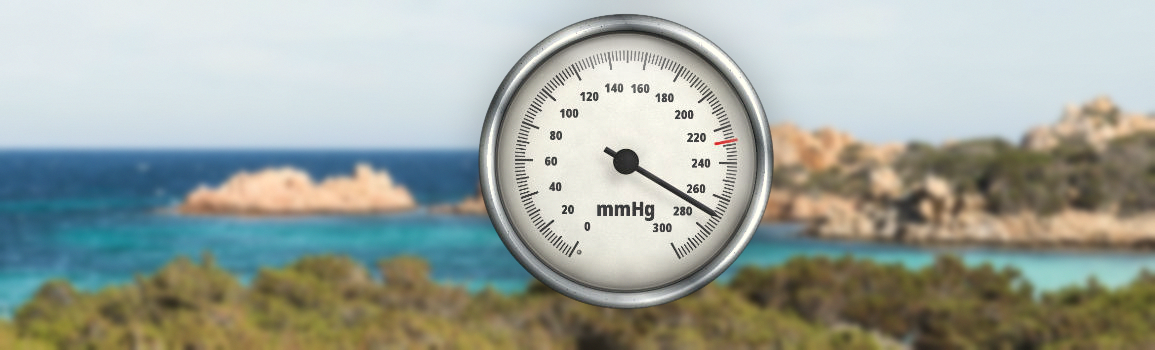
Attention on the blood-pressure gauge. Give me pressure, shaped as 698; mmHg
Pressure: 270; mmHg
